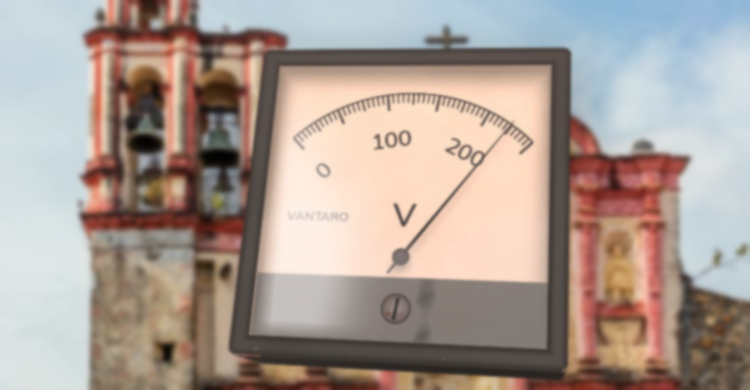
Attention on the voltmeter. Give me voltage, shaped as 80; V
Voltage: 225; V
